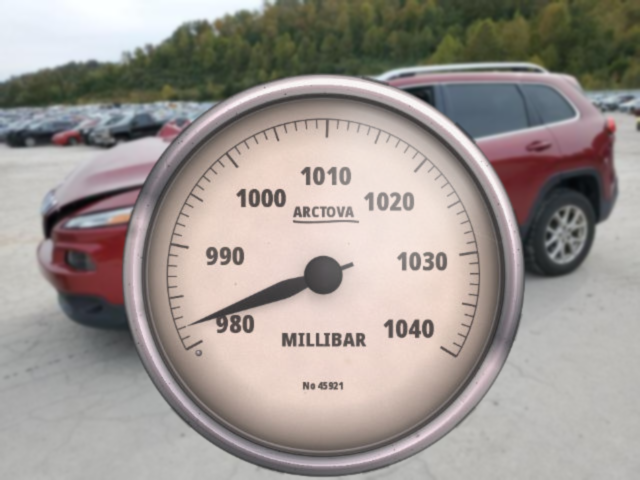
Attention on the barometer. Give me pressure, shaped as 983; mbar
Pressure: 982; mbar
